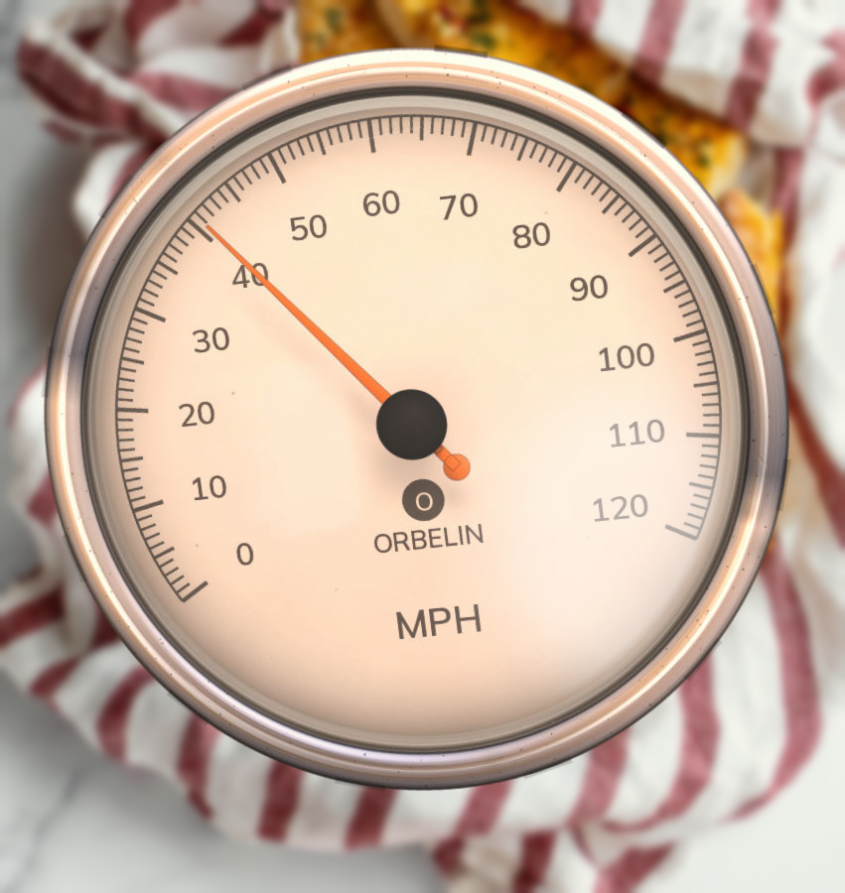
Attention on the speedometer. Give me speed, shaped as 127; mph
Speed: 41; mph
